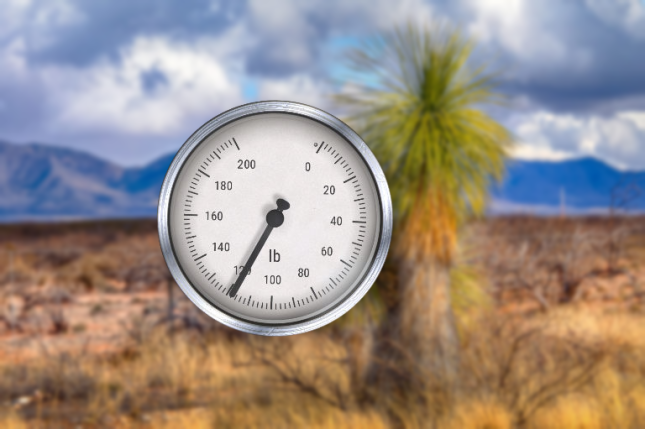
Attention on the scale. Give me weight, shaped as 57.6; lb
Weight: 118; lb
